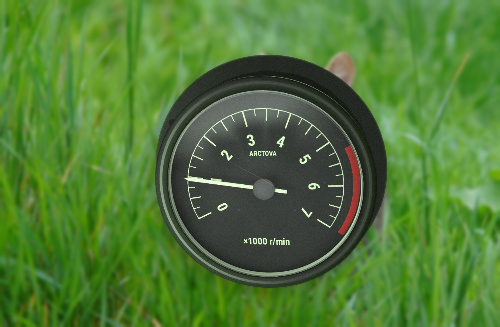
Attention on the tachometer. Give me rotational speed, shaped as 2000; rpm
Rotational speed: 1000; rpm
